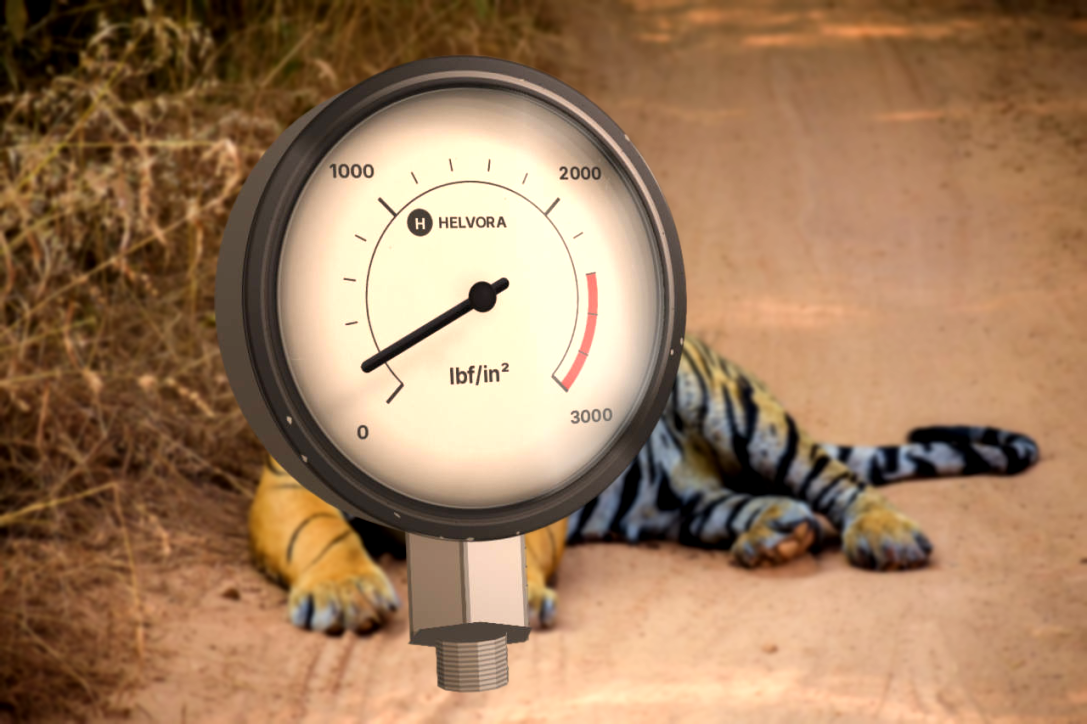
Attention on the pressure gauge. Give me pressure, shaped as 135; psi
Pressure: 200; psi
